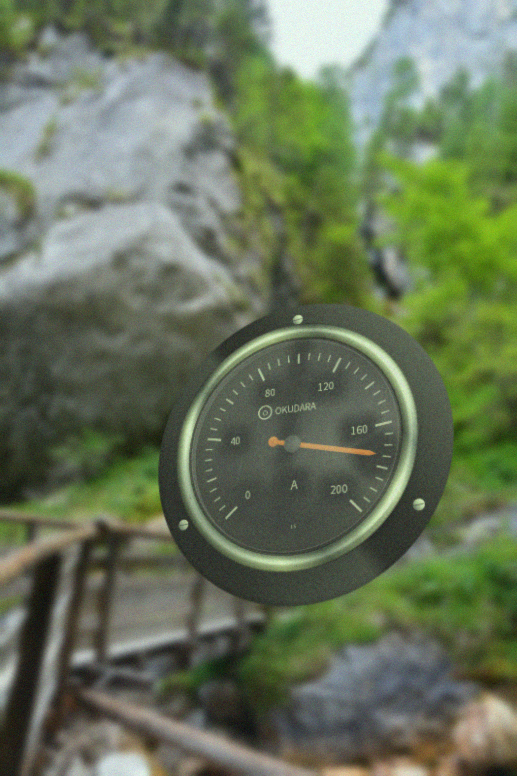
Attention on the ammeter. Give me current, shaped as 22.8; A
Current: 175; A
